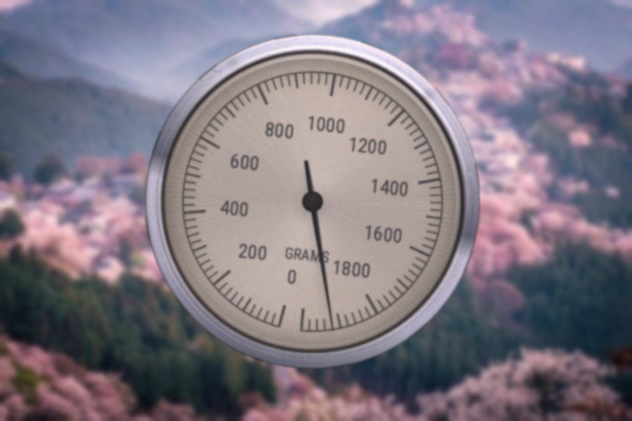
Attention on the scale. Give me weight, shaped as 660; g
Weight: 1920; g
